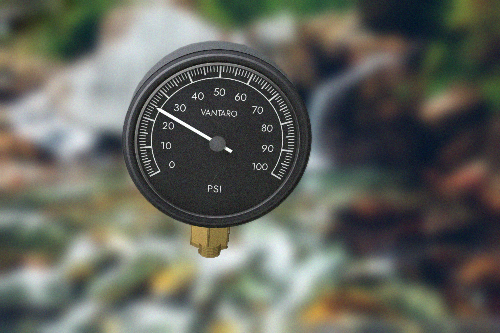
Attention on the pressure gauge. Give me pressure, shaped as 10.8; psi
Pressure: 25; psi
